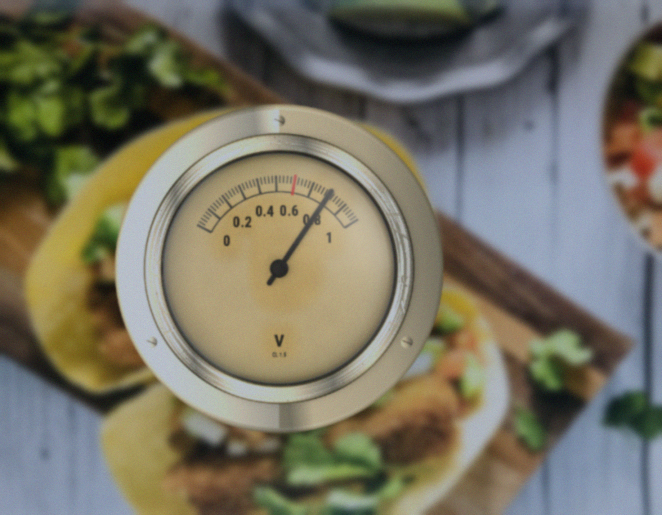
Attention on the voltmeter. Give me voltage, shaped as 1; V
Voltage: 0.8; V
